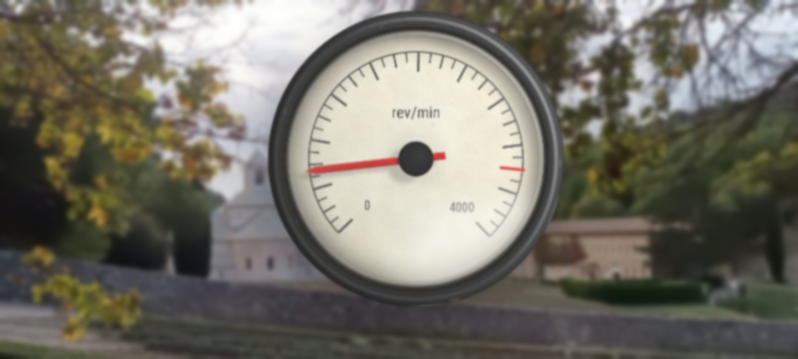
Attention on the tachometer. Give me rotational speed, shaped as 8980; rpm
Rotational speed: 550; rpm
